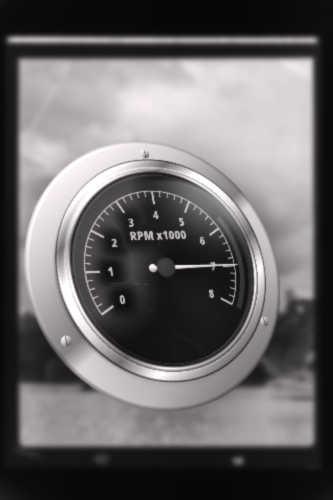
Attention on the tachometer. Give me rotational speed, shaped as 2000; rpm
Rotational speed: 7000; rpm
